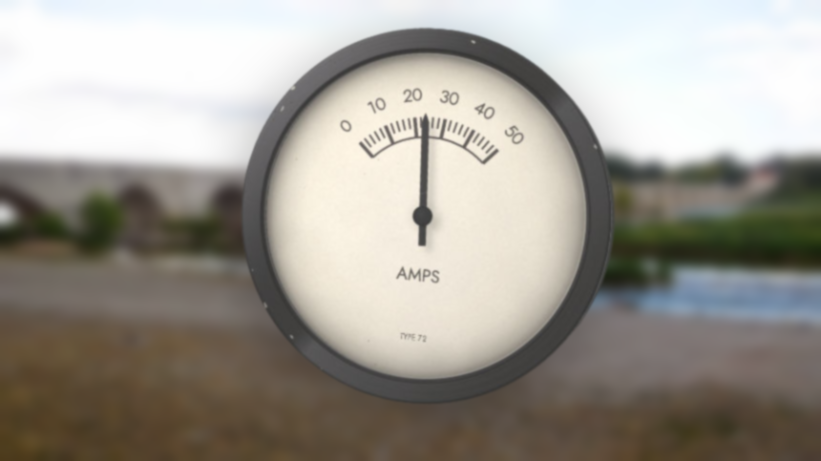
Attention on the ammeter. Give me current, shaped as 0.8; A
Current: 24; A
